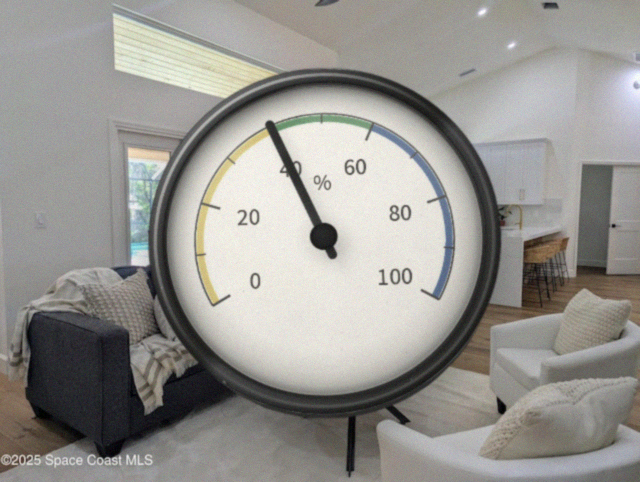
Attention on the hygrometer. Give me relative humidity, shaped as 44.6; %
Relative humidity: 40; %
